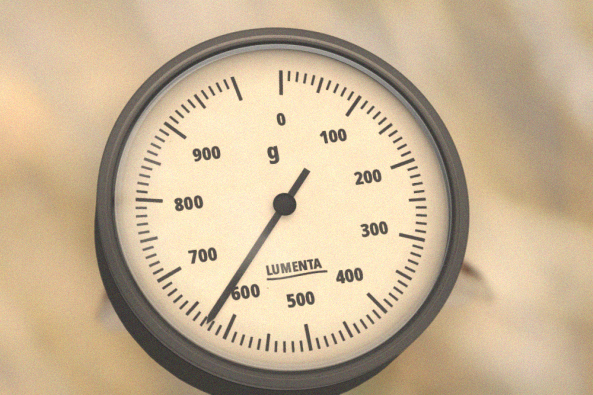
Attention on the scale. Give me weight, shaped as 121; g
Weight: 625; g
